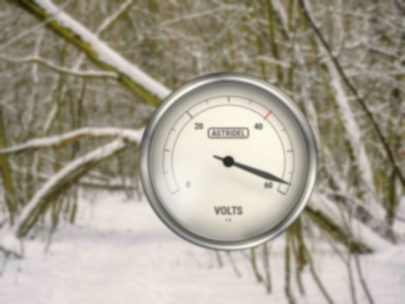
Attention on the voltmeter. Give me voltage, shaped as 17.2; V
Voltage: 57.5; V
